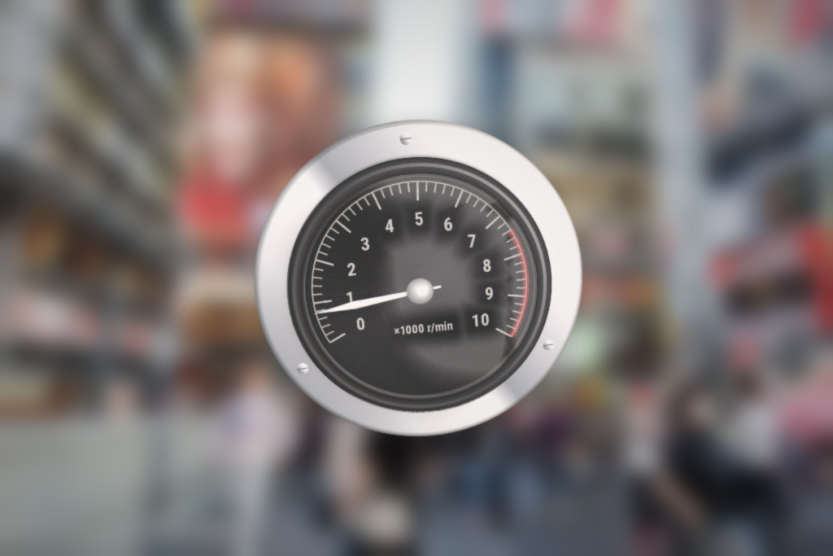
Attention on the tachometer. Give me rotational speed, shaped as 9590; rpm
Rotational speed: 800; rpm
